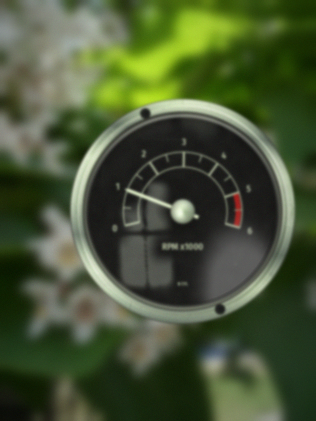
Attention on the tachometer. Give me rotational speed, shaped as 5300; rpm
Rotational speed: 1000; rpm
